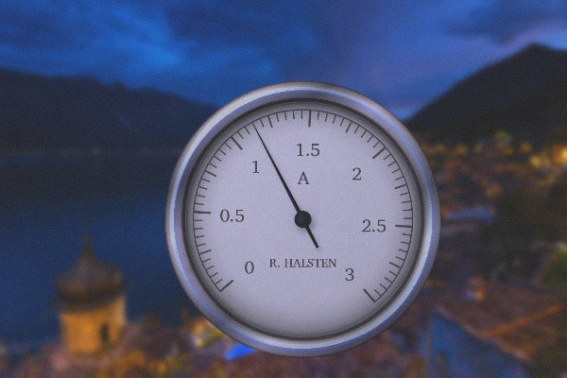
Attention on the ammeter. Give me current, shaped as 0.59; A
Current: 1.15; A
